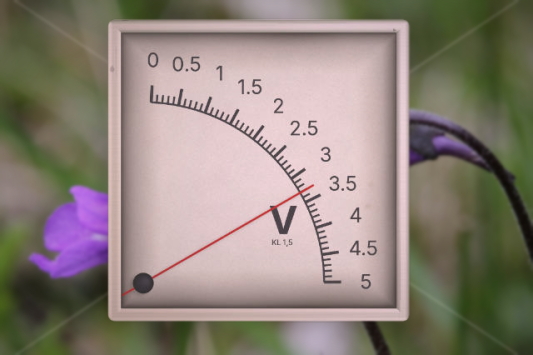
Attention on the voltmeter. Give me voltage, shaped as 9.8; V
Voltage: 3.3; V
